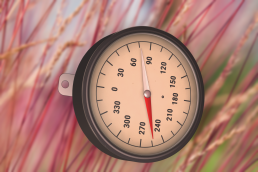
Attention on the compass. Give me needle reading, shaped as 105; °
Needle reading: 255; °
